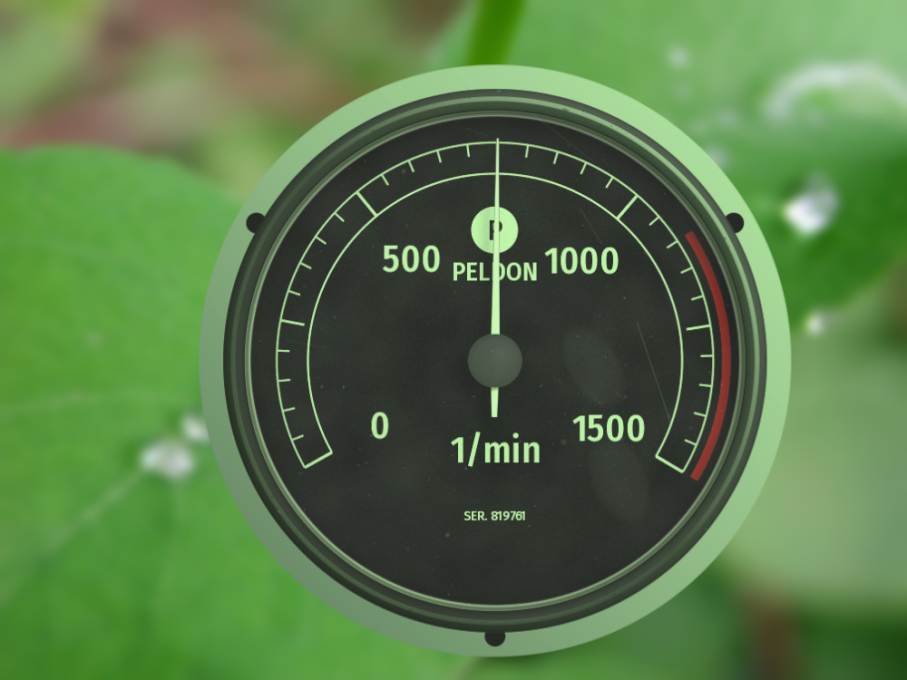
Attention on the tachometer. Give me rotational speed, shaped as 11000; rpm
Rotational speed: 750; rpm
